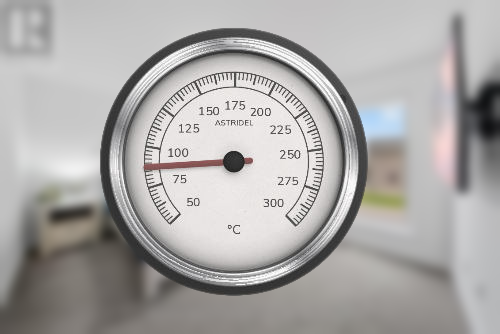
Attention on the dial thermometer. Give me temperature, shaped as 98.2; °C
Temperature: 87.5; °C
